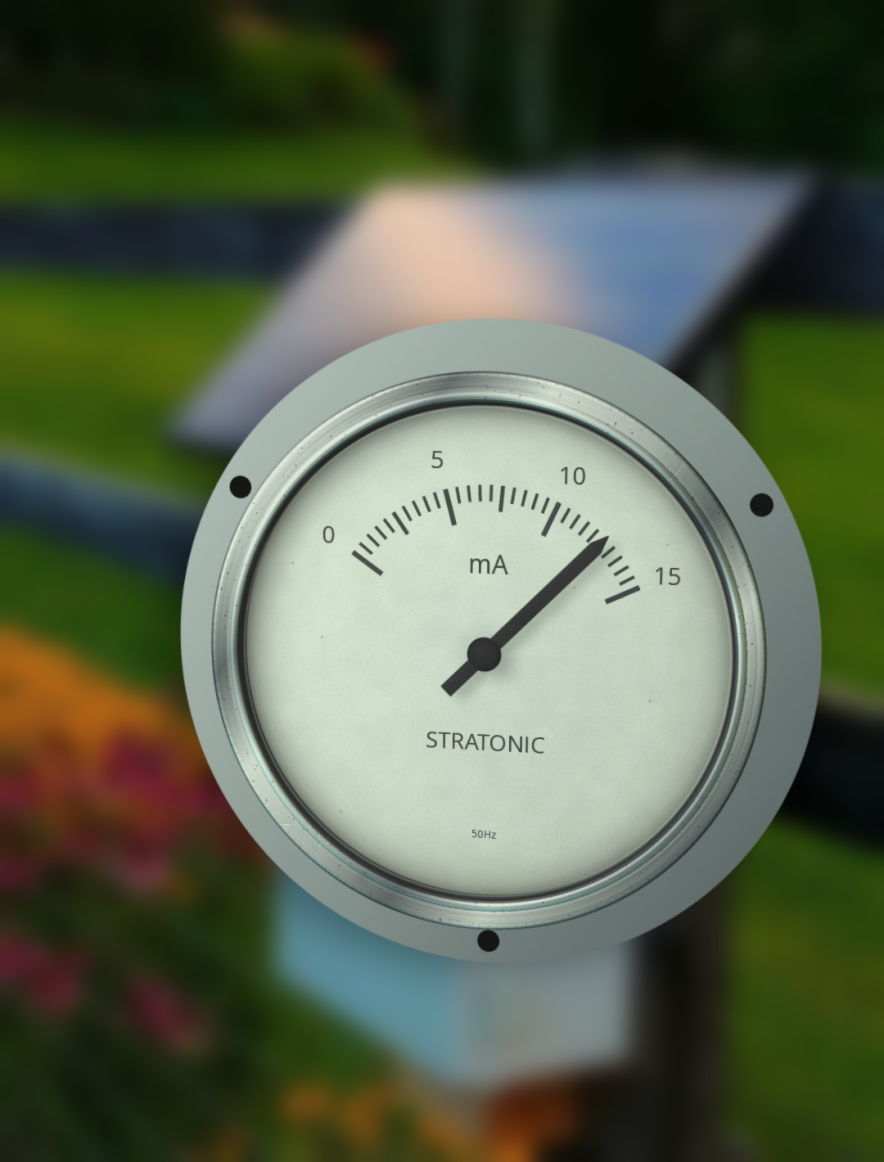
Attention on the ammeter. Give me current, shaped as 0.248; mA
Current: 12.5; mA
